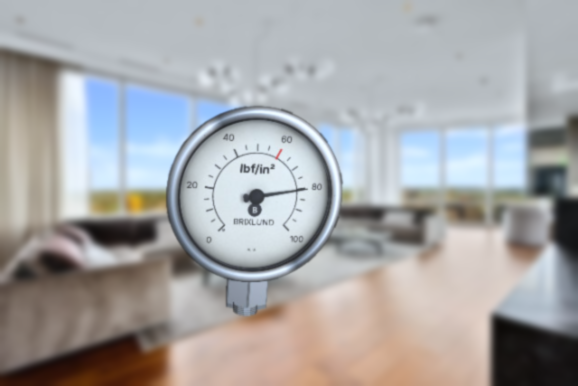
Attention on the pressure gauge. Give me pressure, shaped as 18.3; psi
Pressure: 80; psi
